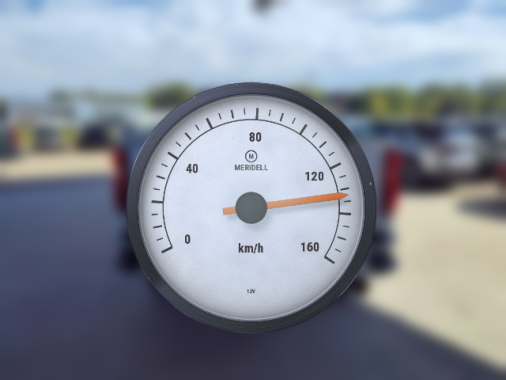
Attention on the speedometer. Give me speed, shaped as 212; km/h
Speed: 132.5; km/h
